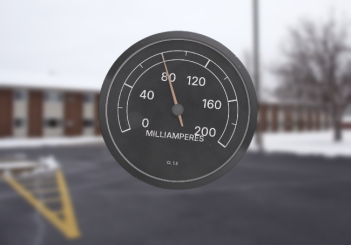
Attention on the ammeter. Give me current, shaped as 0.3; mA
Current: 80; mA
